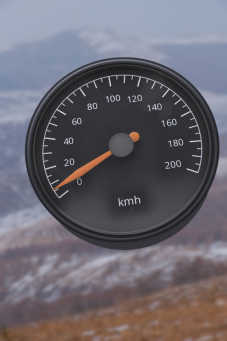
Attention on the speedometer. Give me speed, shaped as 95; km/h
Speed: 5; km/h
